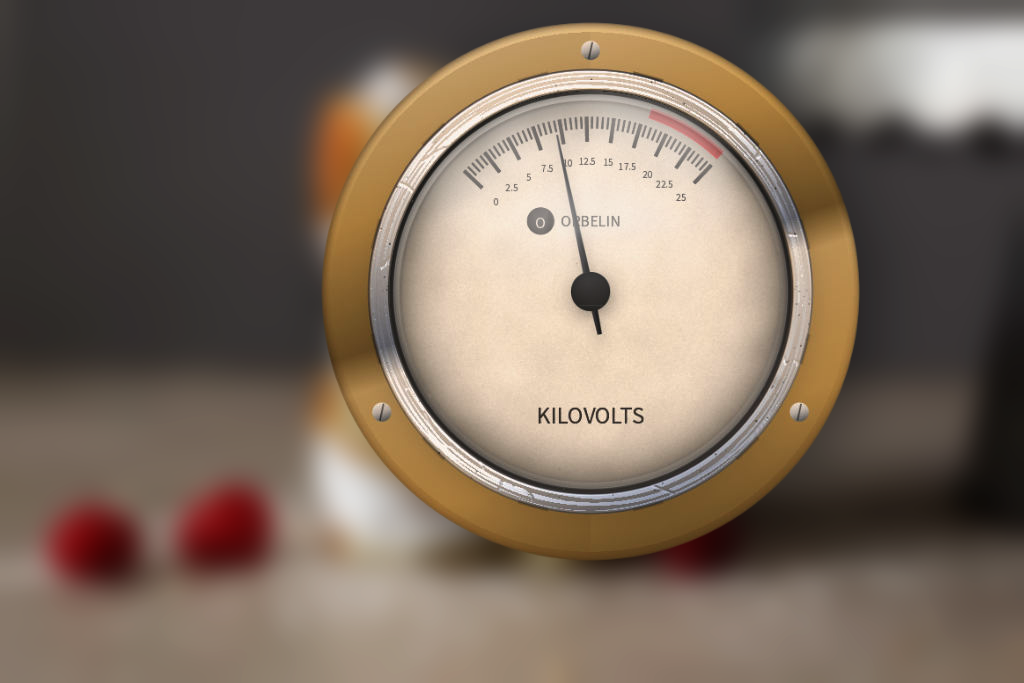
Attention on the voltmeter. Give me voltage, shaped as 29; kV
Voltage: 9.5; kV
